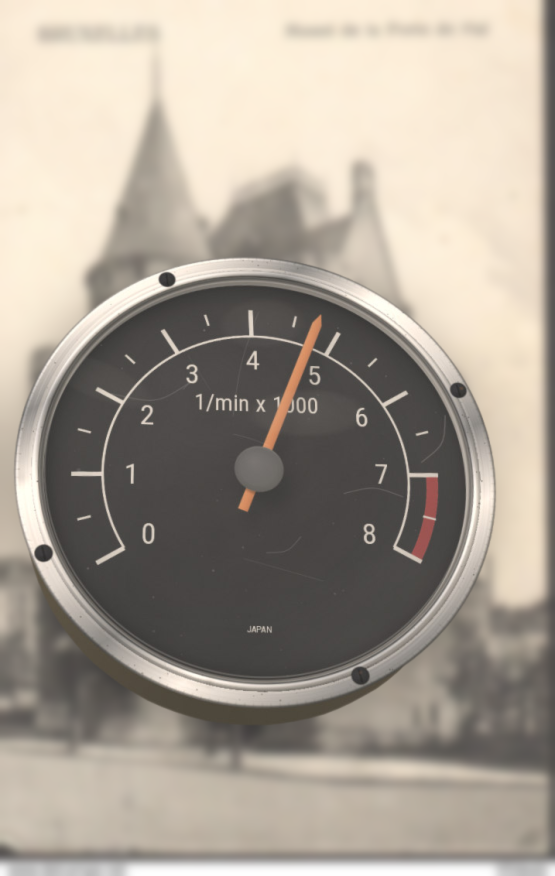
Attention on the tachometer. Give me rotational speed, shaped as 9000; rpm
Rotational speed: 4750; rpm
